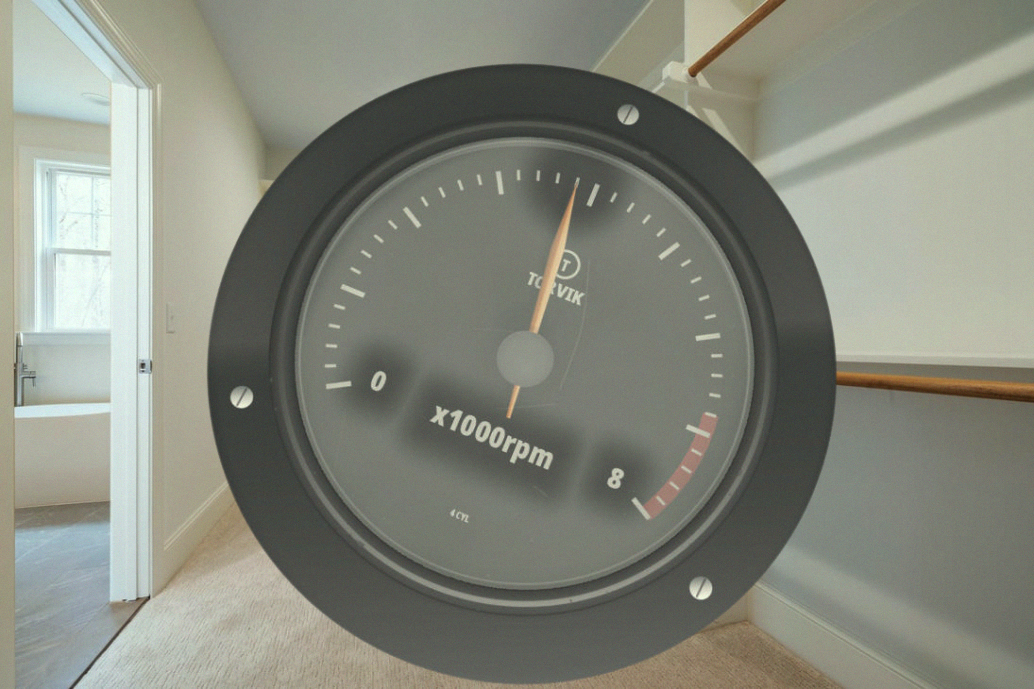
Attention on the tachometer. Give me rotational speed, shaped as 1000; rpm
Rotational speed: 3800; rpm
